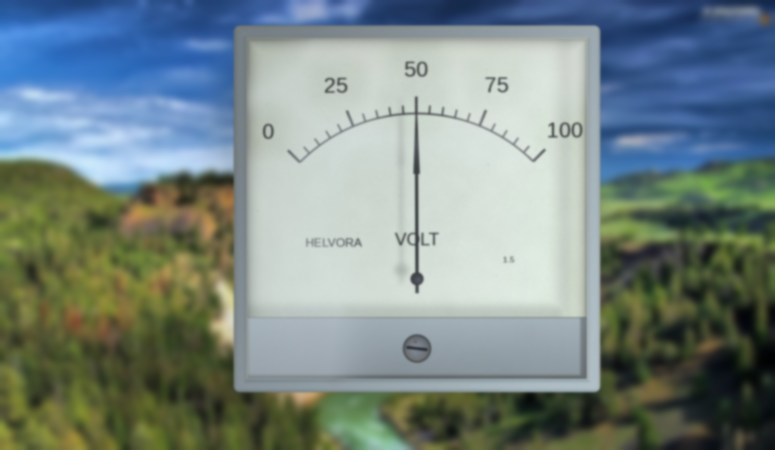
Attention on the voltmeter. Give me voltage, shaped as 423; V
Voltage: 50; V
